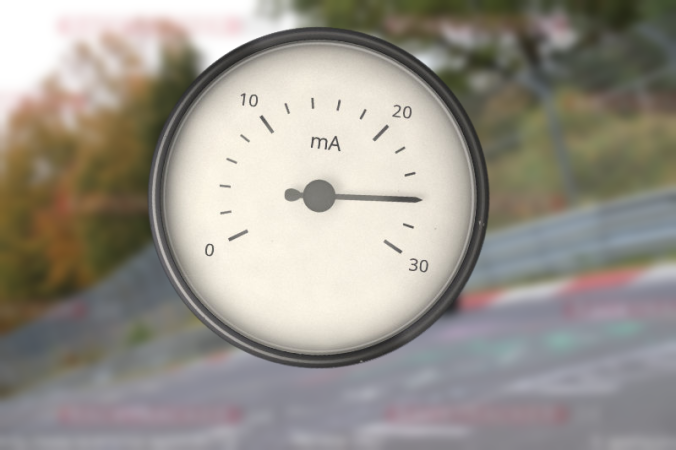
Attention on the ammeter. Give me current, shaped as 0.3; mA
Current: 26; mA
